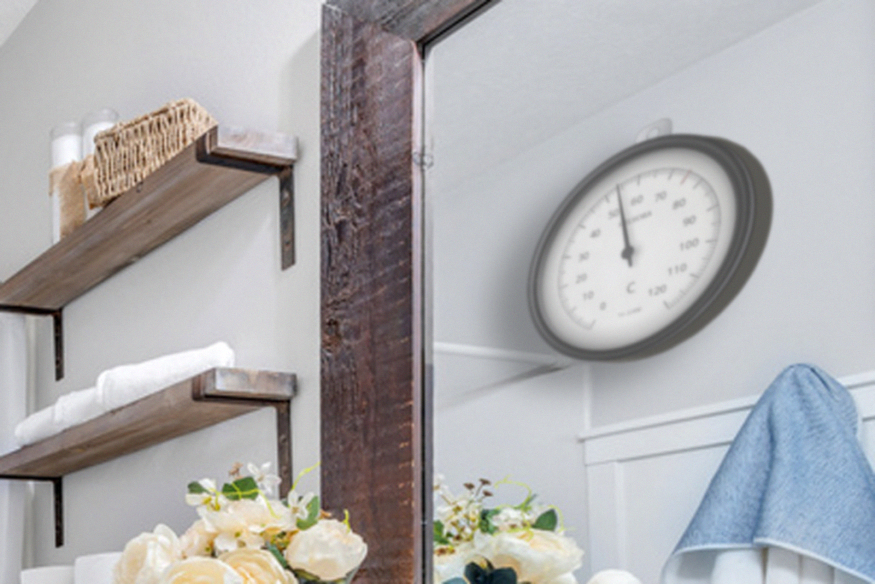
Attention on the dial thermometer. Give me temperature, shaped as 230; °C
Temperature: 55; °C
